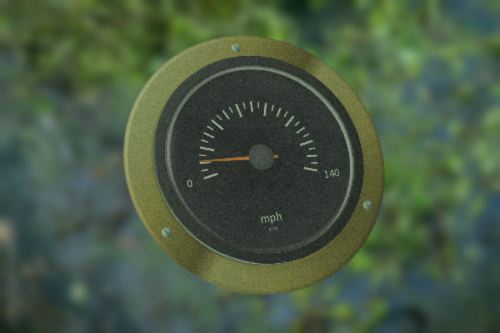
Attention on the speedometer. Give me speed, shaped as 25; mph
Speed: 10; mph
